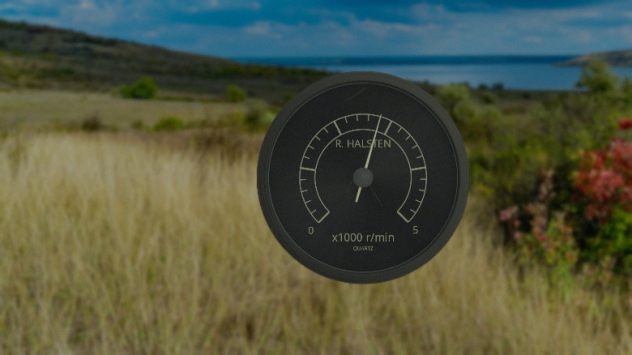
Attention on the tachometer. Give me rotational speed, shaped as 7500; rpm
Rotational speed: 2800; rpm
